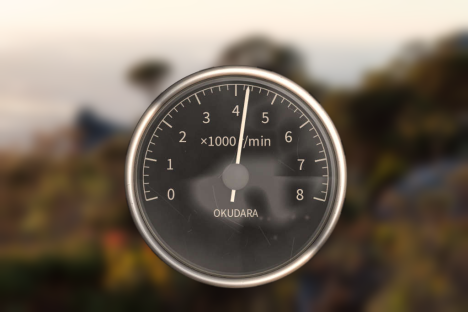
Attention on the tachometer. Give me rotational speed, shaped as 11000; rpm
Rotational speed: 4300; rpm
